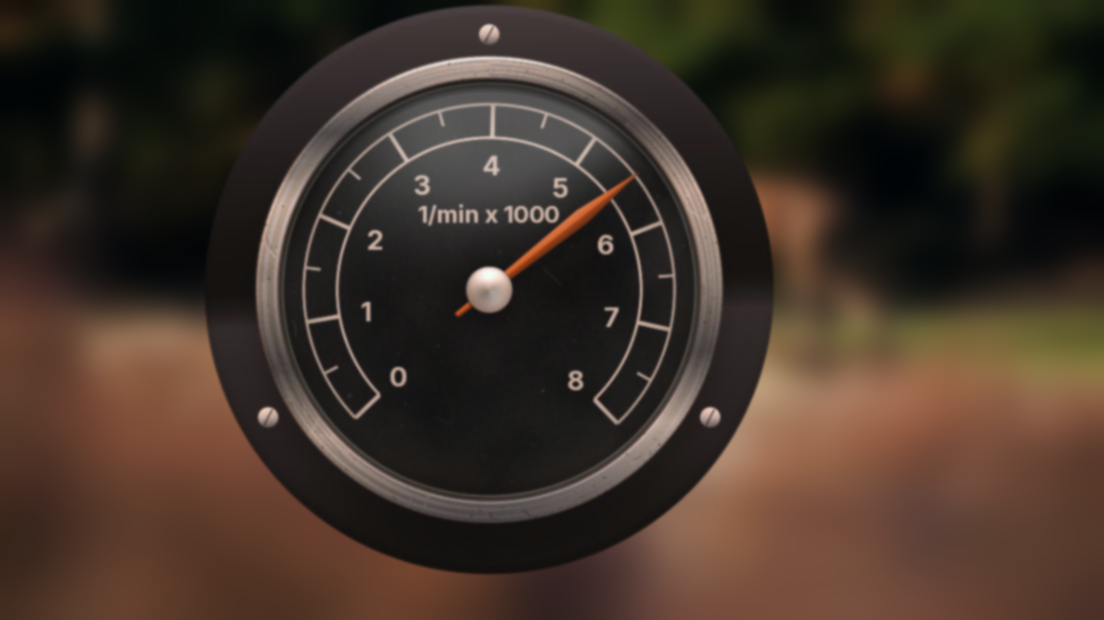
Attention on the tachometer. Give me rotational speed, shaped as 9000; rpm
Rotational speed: 5500; rpm
